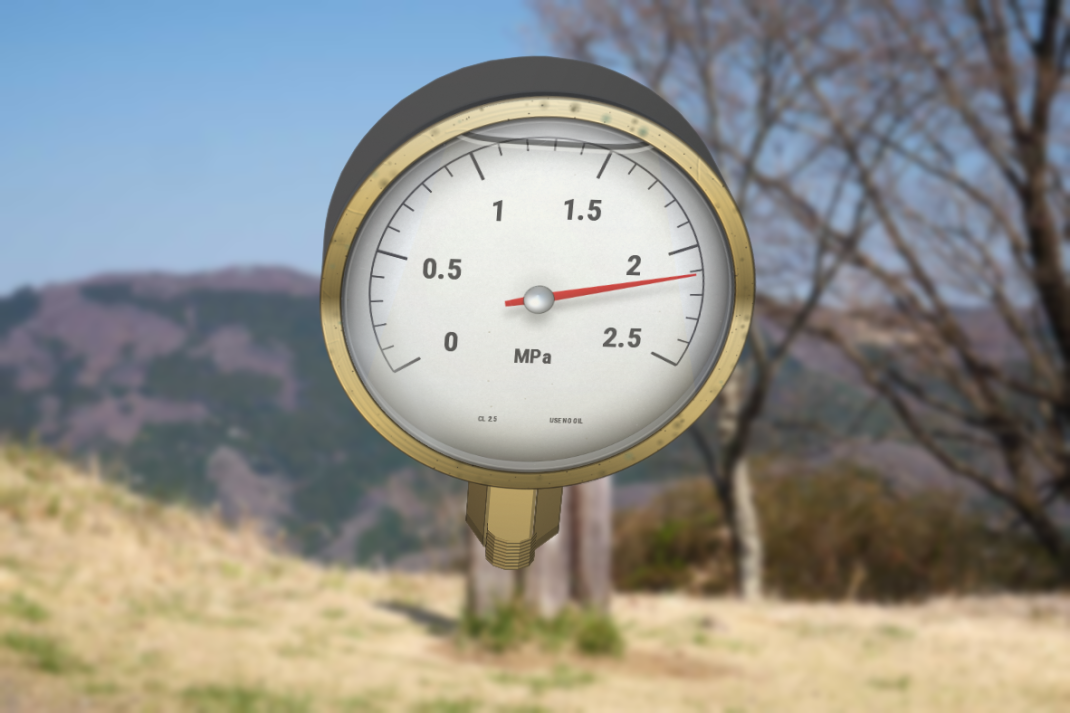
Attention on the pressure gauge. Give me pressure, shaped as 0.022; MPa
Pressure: 2.1; MPa
